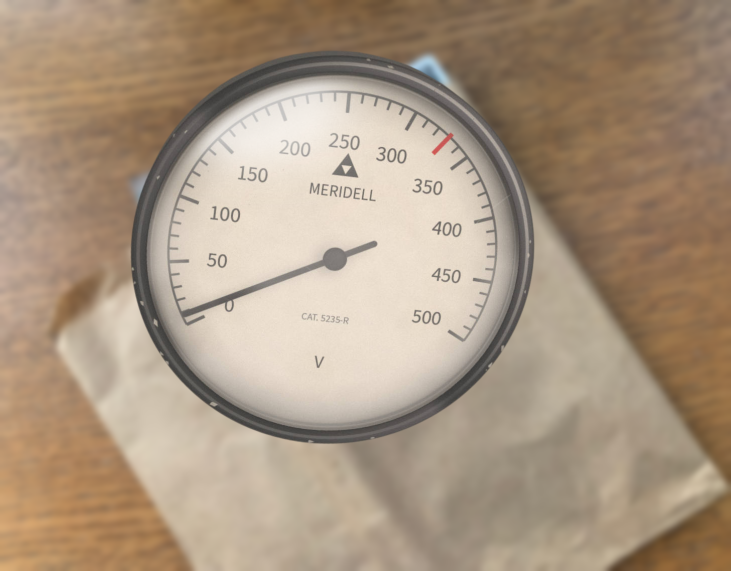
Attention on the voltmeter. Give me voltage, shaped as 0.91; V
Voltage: 10; V
